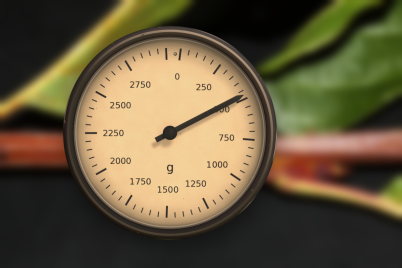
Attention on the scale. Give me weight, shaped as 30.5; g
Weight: 475; g
